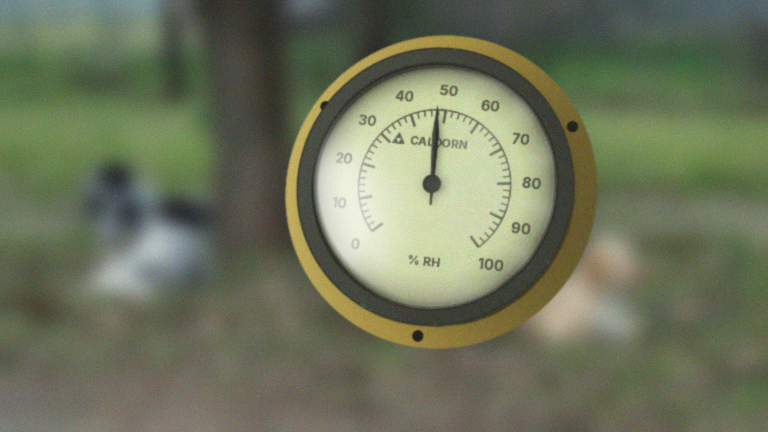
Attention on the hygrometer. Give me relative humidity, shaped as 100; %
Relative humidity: 48; %
